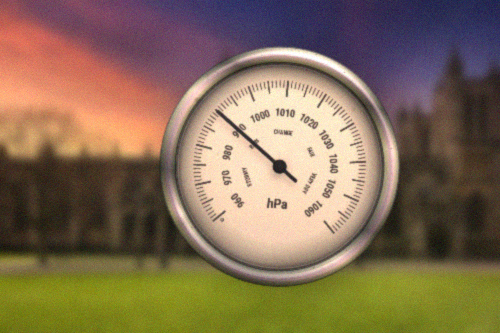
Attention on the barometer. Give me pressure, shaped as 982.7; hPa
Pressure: 990; hPa
